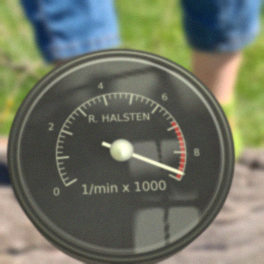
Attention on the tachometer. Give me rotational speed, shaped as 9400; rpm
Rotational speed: 8800; rpm
